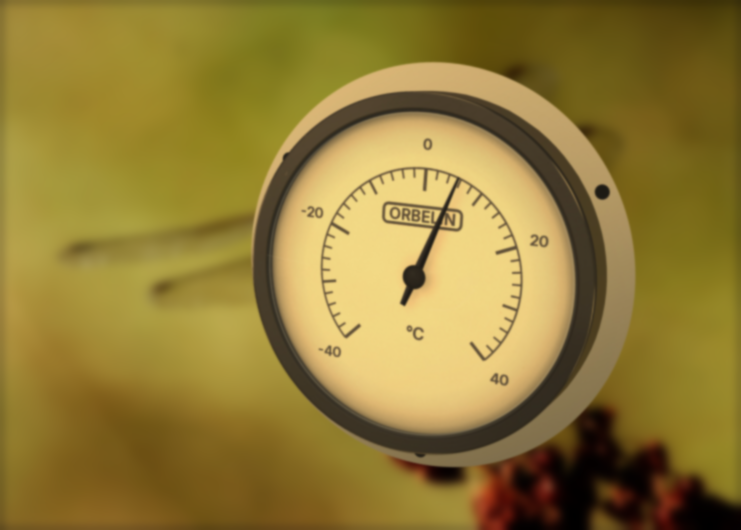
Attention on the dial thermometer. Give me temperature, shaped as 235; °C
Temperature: 6; °C
